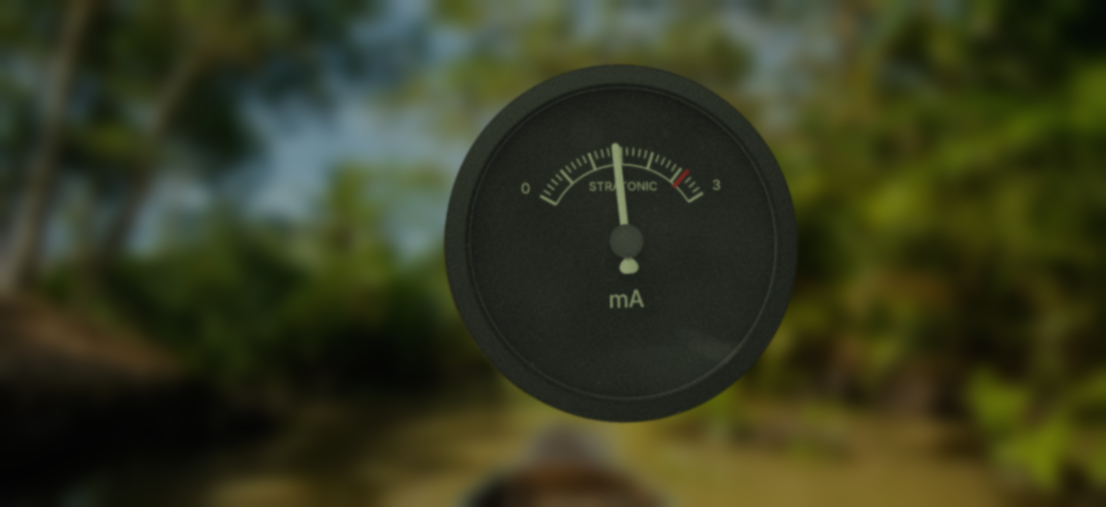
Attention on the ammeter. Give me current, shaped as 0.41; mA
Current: 1.4; mA
